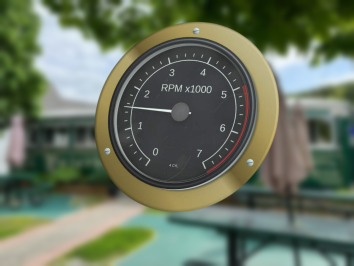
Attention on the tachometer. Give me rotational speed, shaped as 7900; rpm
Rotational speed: 1500; rpm
